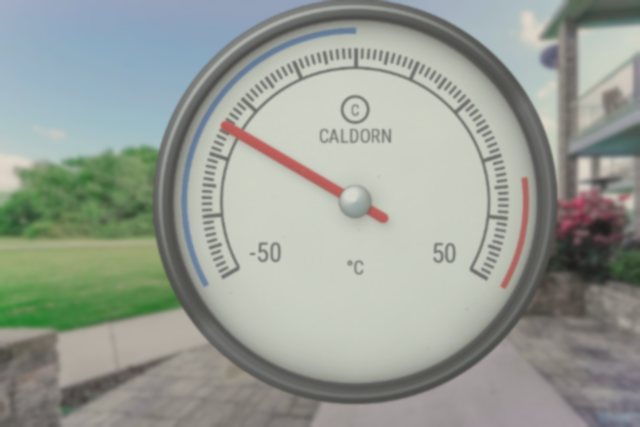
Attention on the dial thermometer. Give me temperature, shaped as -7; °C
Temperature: -25; °C
